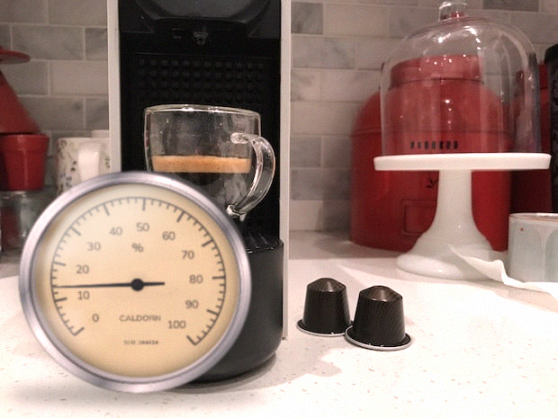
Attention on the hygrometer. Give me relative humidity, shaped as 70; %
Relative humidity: 14; %
